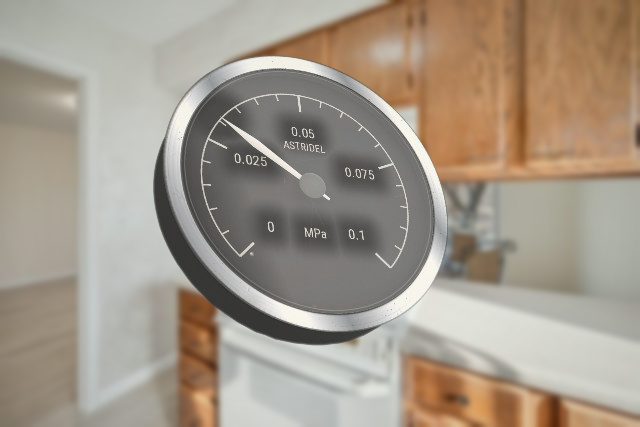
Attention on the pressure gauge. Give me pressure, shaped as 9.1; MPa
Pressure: 0.03; MPa
